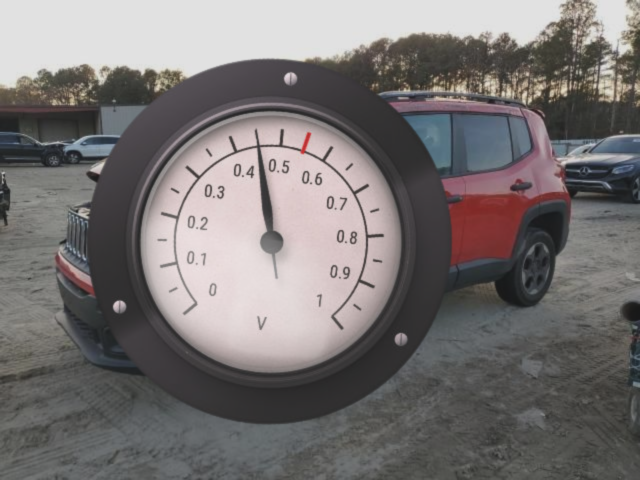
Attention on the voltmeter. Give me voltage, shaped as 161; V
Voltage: 0.45; V
